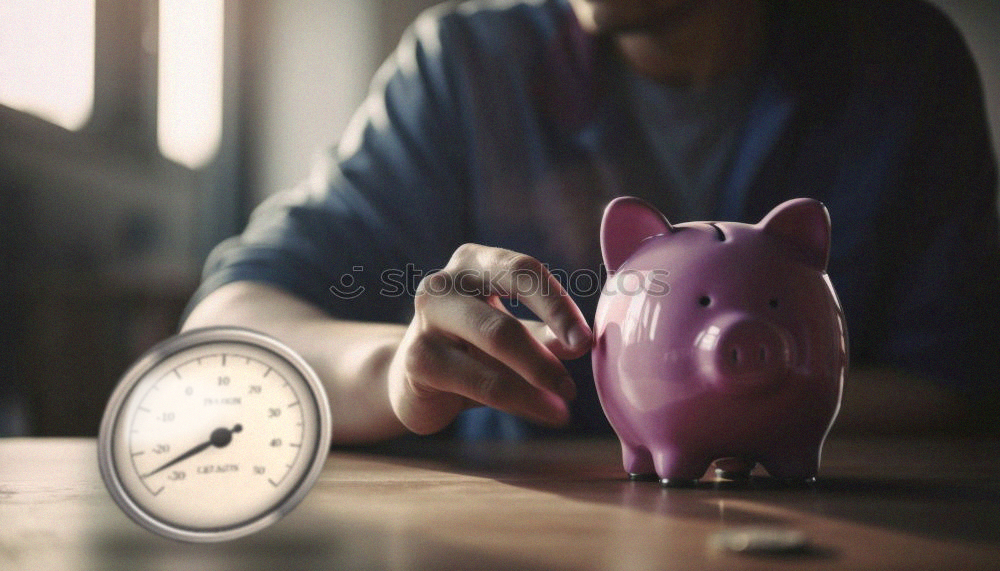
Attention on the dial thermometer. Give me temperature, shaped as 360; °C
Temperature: -25; °C
